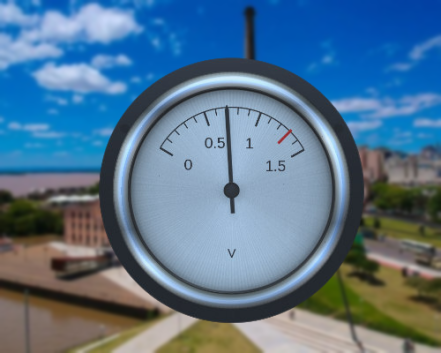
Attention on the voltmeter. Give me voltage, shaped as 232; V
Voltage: 0.7; V
